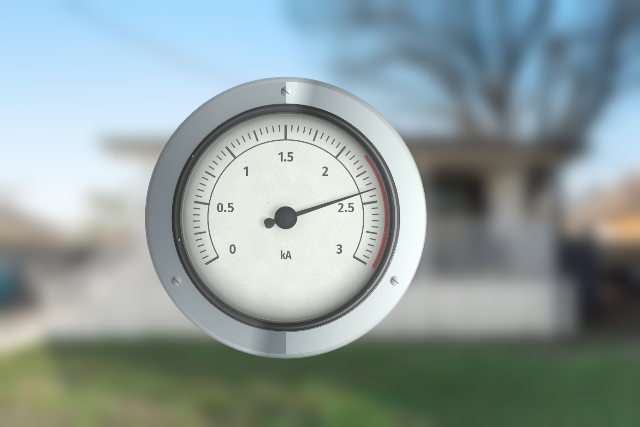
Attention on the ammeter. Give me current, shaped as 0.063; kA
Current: 2.4; kA
